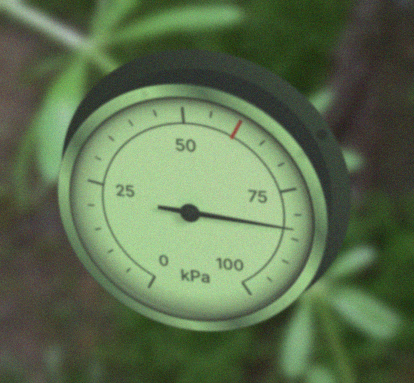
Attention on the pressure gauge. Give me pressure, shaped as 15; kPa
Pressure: 82.5; kPa
